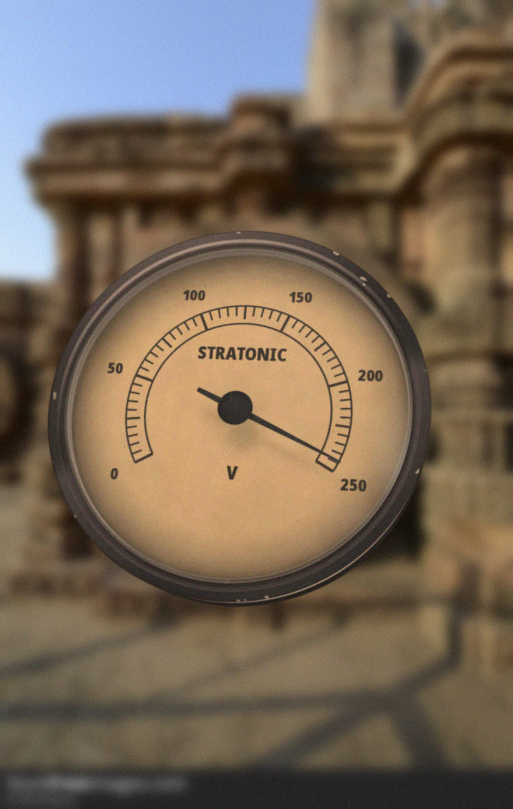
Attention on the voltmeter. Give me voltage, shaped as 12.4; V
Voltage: 245; V
